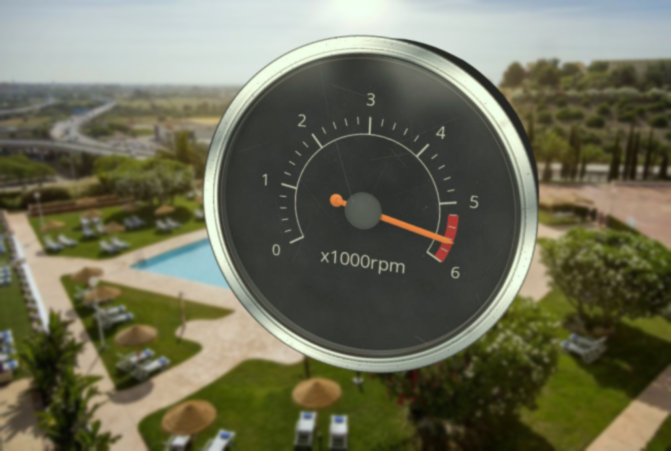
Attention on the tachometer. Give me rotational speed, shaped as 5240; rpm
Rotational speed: 5600; rpm
